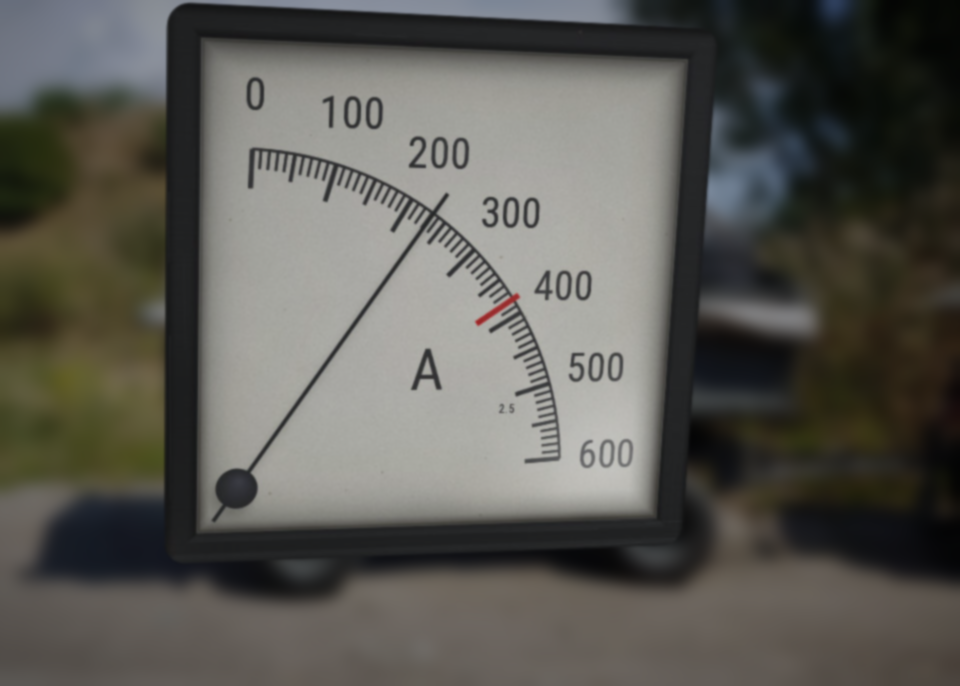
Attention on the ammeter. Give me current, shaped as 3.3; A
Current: 230; A
